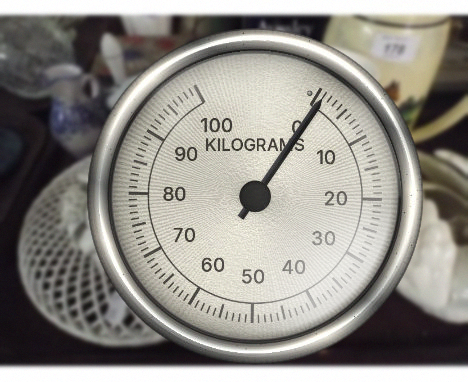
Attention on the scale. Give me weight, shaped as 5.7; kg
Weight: 1; kg
